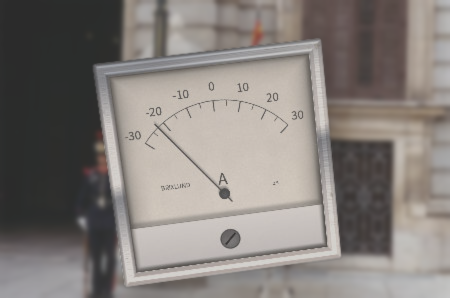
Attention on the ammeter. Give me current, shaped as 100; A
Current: -22.5; A
